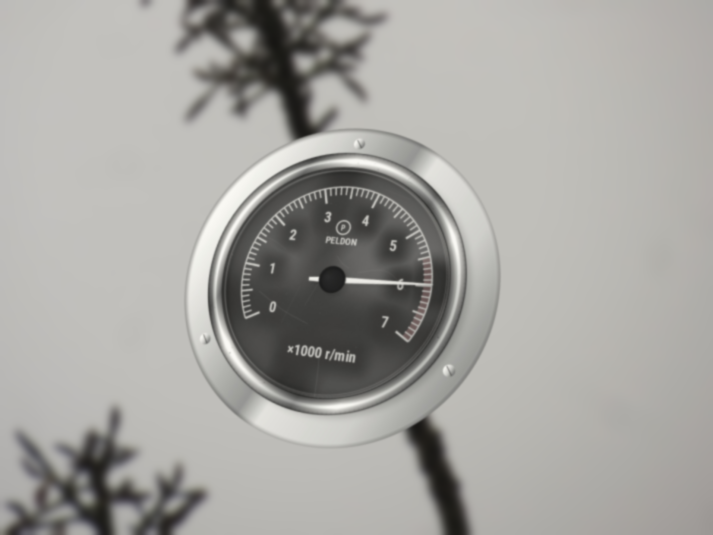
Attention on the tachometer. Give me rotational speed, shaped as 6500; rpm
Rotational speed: 6000; rpm
